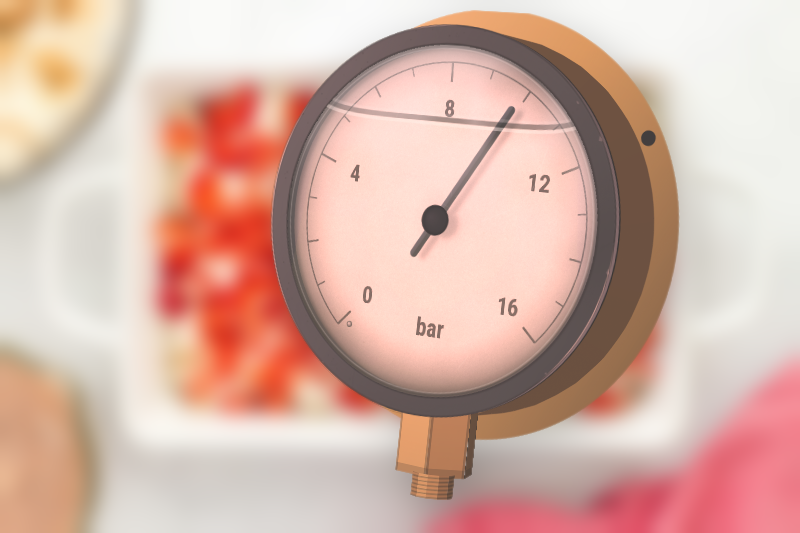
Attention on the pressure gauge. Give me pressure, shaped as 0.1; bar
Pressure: 10; bar
